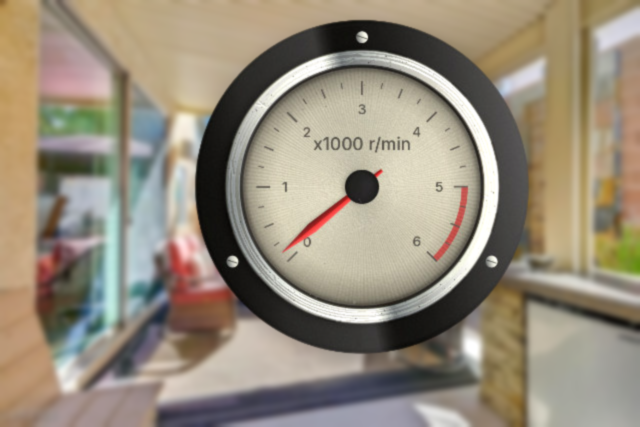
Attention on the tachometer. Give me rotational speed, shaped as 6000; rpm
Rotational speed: 125; rpm
